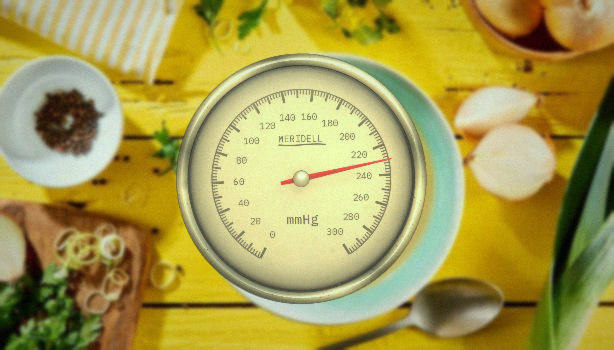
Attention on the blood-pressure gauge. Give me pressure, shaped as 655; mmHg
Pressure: 230; mmHg
